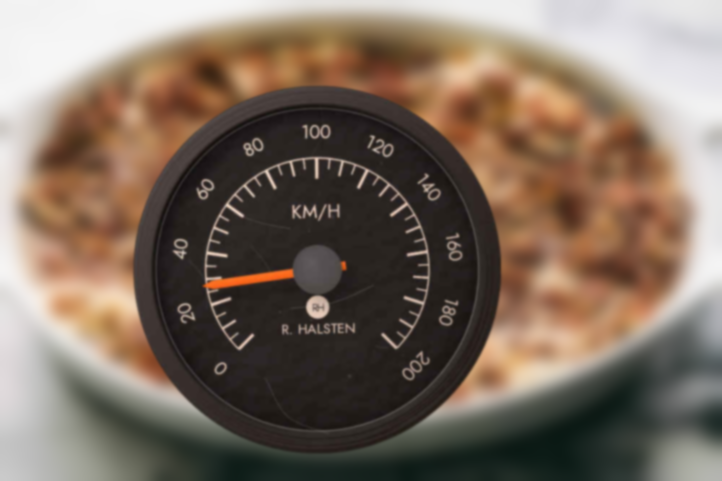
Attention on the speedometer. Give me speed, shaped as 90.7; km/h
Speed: 27.5; km/h
